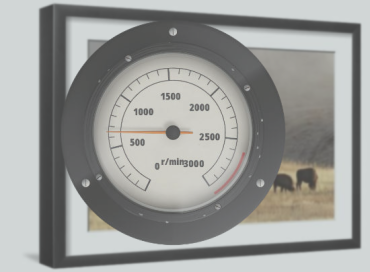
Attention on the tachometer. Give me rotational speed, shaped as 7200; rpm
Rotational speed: 650; rpm
